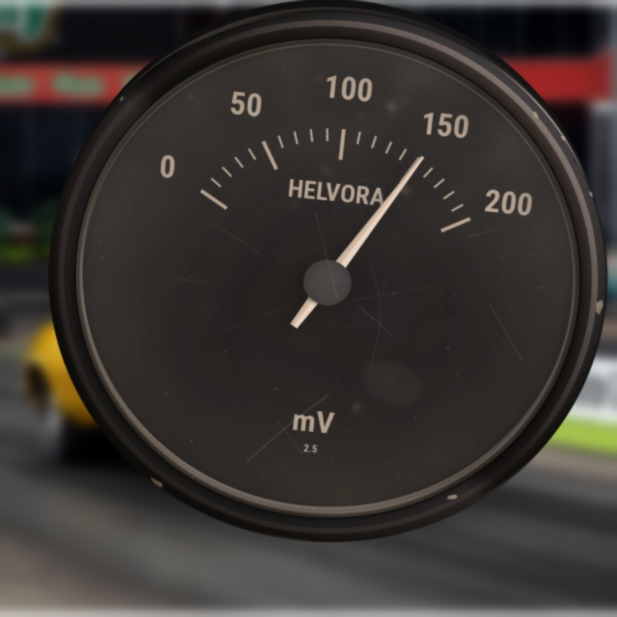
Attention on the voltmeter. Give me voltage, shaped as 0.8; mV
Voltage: 150; mV
